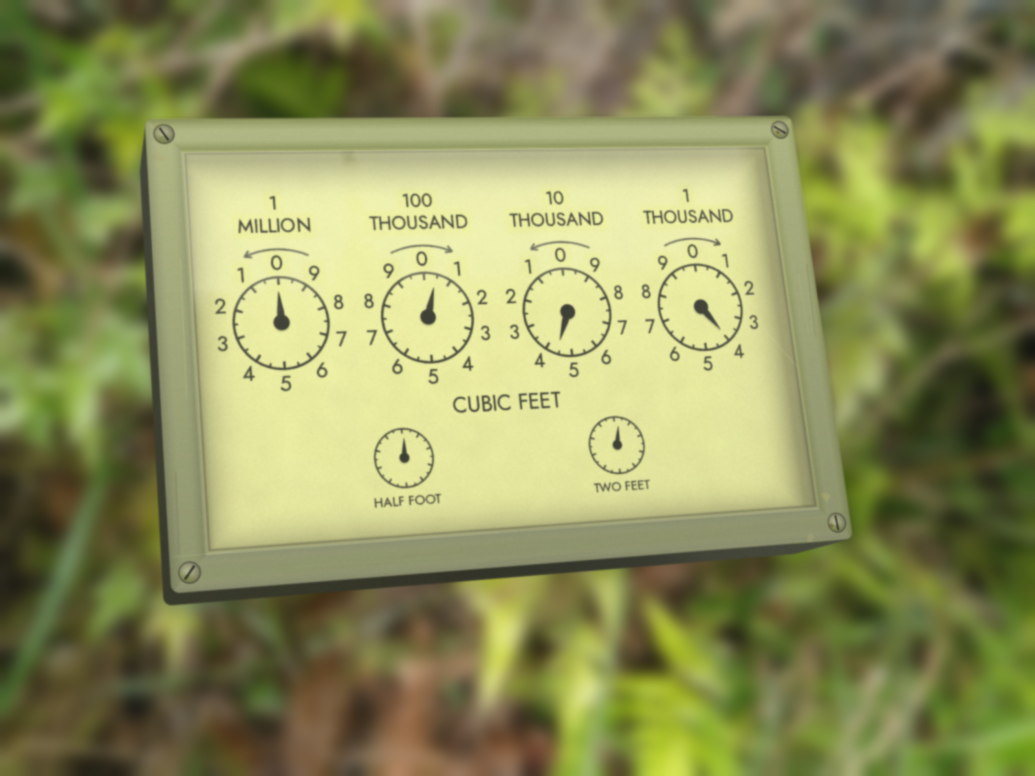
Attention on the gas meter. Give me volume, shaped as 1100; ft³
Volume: 4400; ft³
